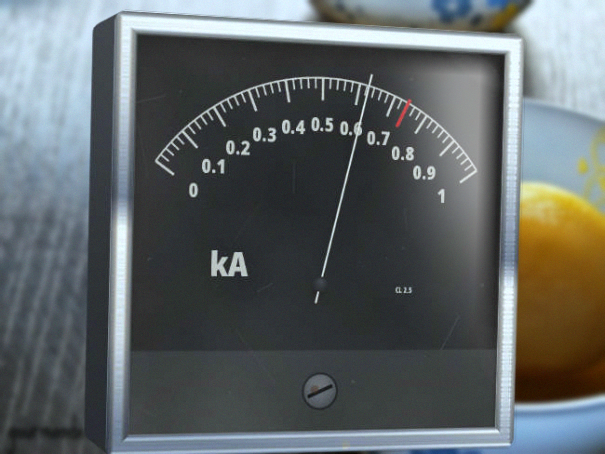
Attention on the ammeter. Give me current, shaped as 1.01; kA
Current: 0.62; kA
